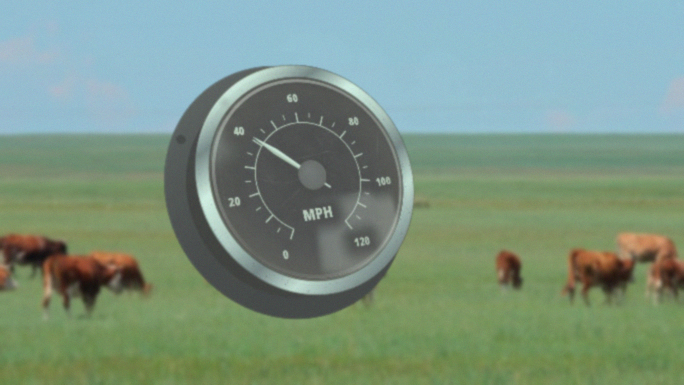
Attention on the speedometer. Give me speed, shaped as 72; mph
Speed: 40; mph
